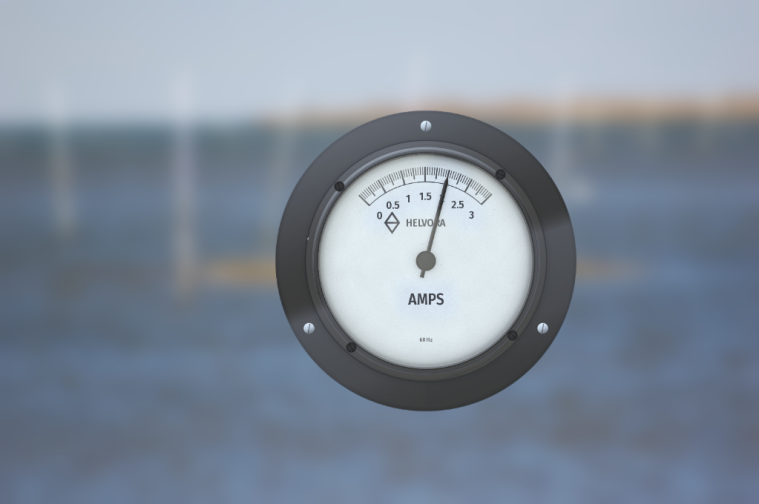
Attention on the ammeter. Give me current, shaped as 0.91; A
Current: 2; A
